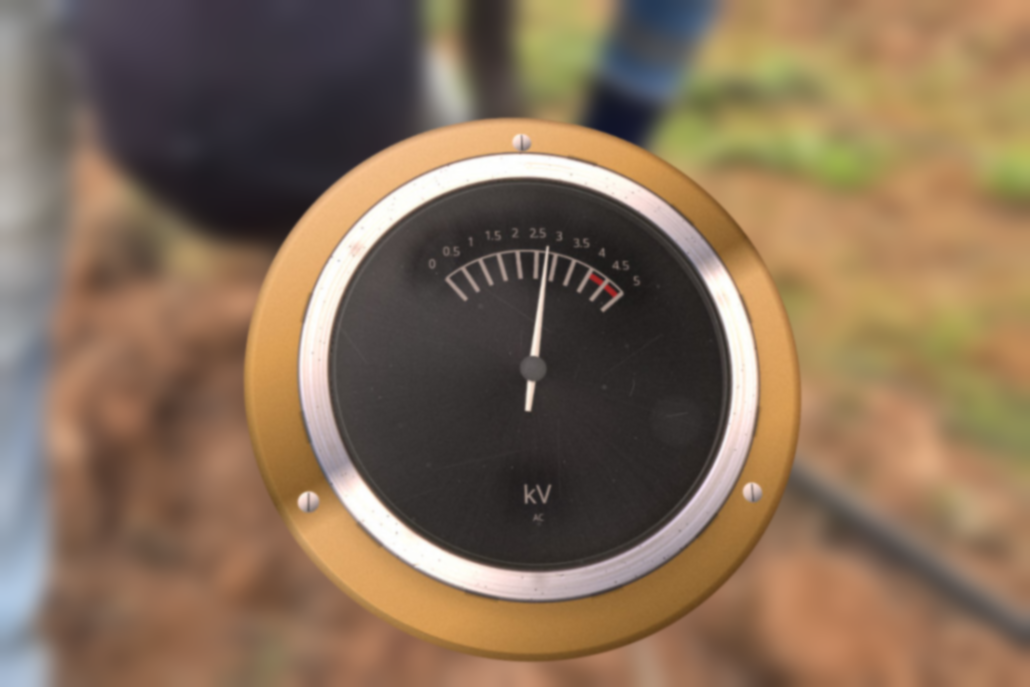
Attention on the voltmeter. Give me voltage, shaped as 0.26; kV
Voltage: 2.75; kV
